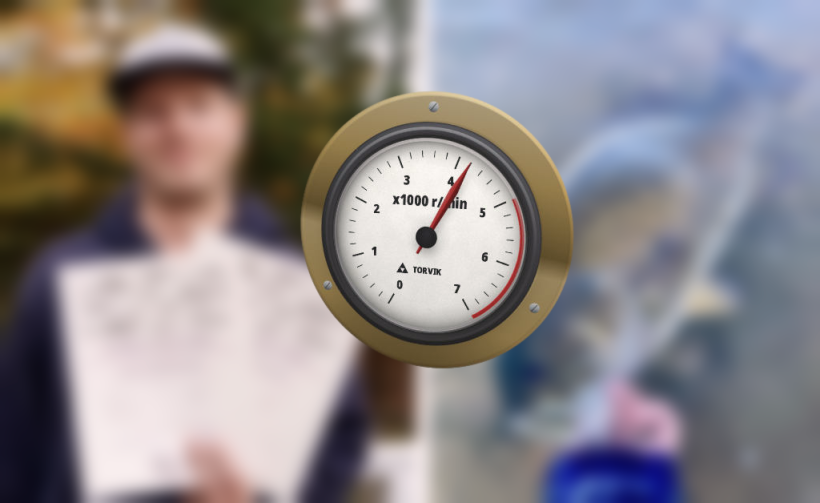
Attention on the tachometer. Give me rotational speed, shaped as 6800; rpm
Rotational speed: 4200; rpm
